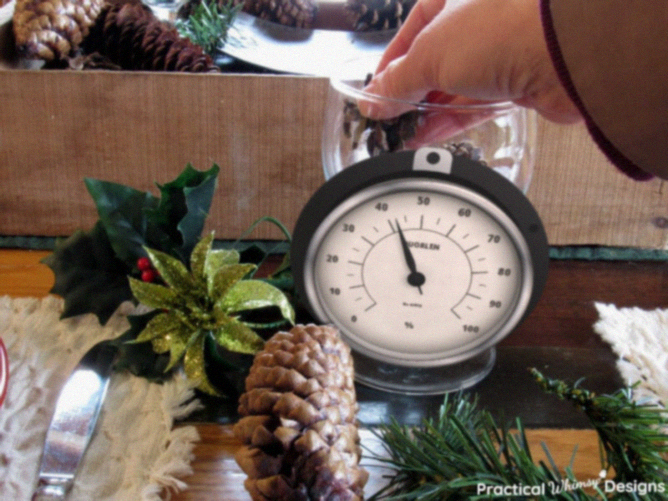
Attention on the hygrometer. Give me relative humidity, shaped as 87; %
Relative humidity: 42.5; %
